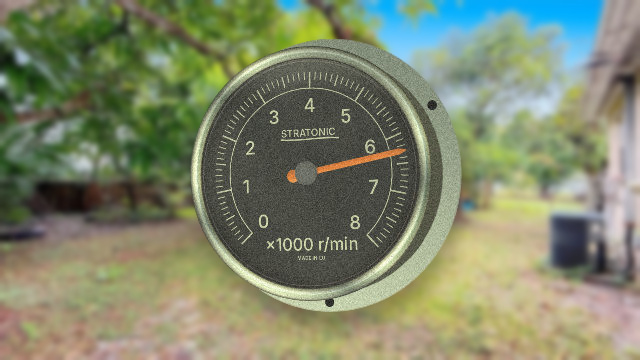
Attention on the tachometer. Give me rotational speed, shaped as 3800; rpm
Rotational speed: 6300; rpm
